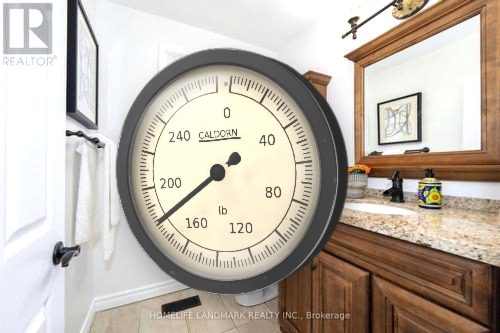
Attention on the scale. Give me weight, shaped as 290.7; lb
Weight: 180; lb
